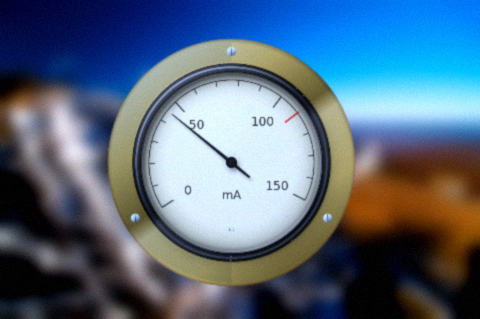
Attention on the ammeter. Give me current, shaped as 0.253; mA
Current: 45; mA
